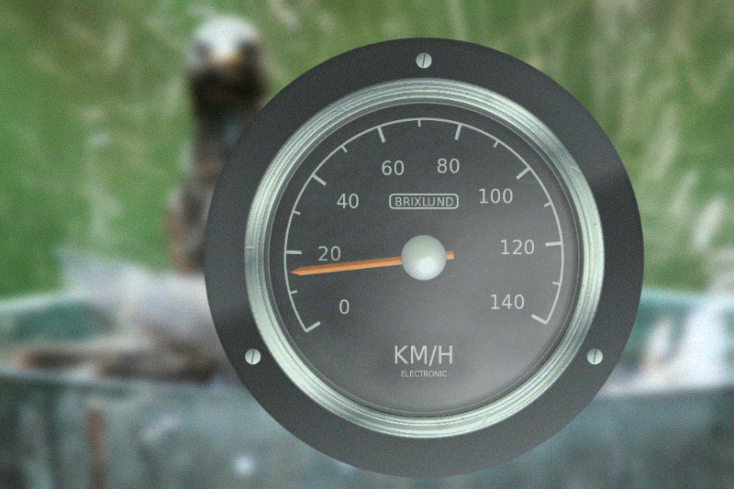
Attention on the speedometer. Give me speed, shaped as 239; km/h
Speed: 15; km/h
